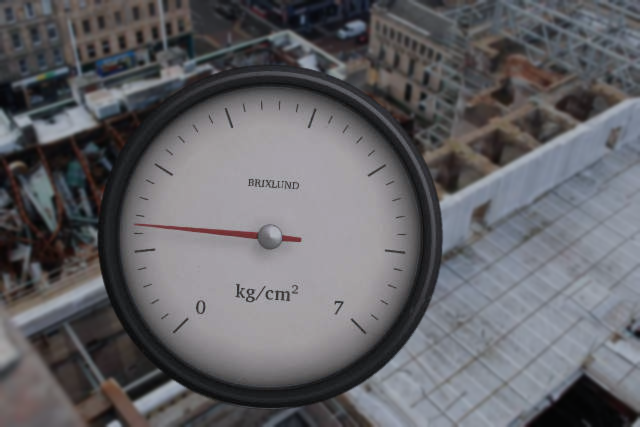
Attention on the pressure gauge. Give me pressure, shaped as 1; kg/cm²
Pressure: 1.3; kg/cm²
